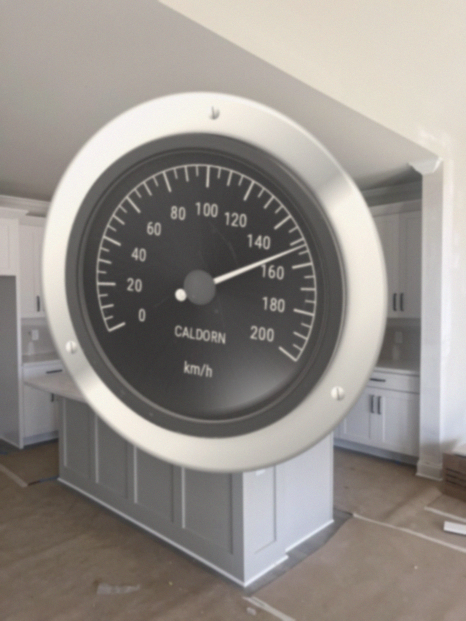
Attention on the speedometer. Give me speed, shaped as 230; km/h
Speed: 152.5; km/h
